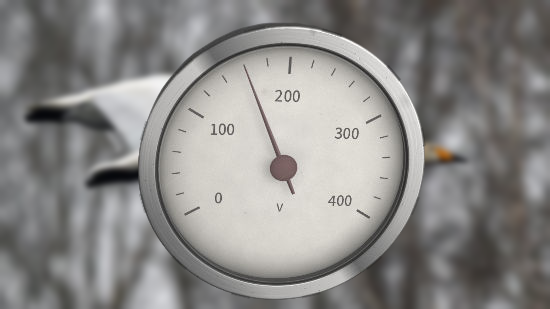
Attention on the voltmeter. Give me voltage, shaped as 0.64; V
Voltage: 160; V
